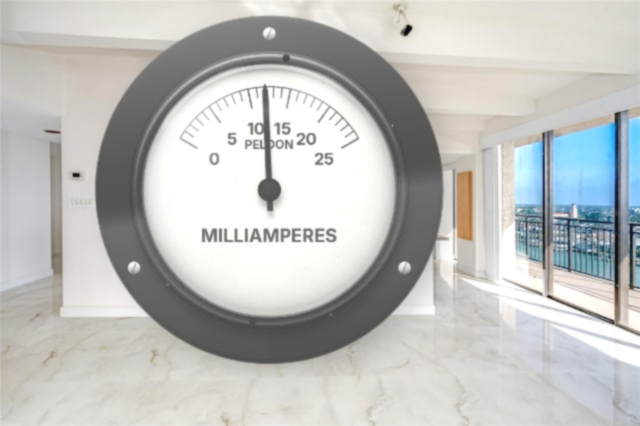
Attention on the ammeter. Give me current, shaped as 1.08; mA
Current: 12; mA
